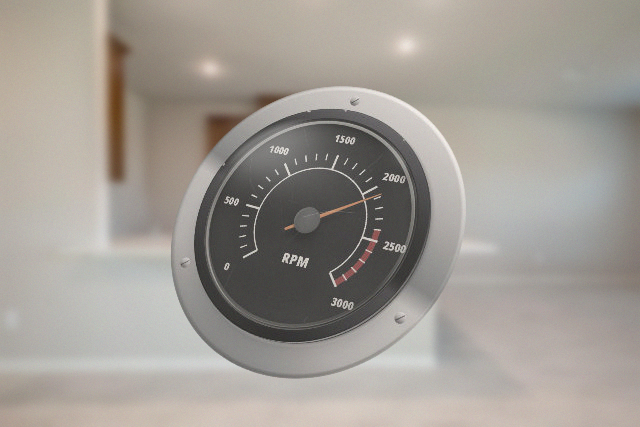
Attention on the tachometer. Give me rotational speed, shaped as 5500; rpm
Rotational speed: 2100; rpm
